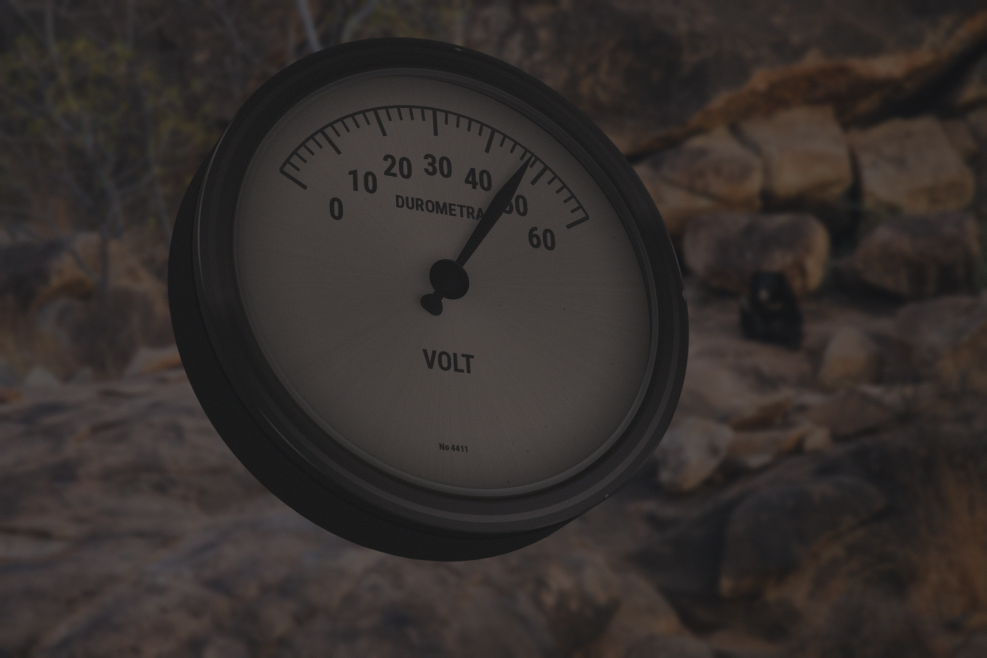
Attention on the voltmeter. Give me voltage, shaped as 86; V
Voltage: 47; V
